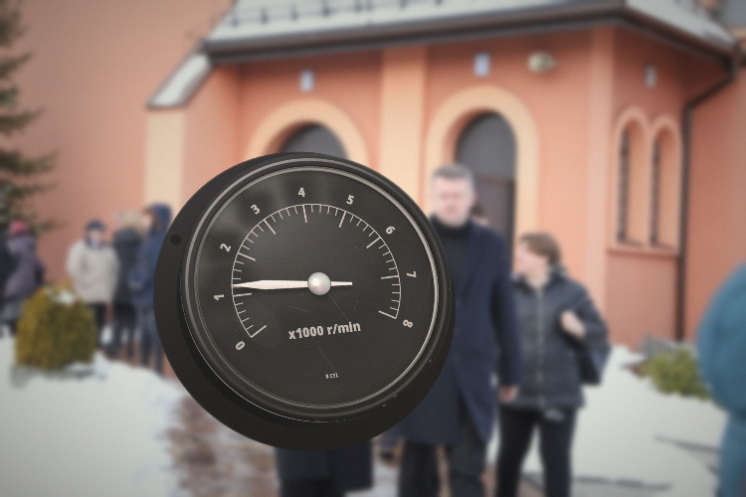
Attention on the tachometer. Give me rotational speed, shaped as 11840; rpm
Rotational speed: 1200; rpm
